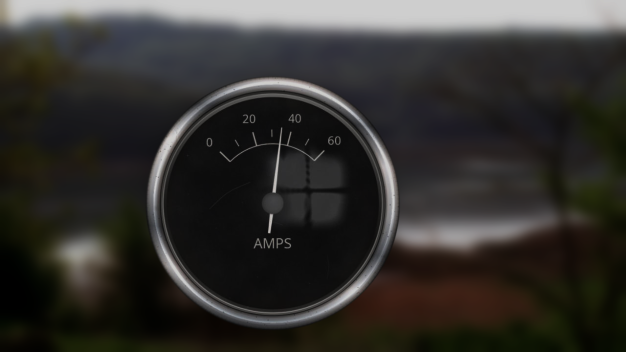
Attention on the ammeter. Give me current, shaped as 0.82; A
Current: 35; A
